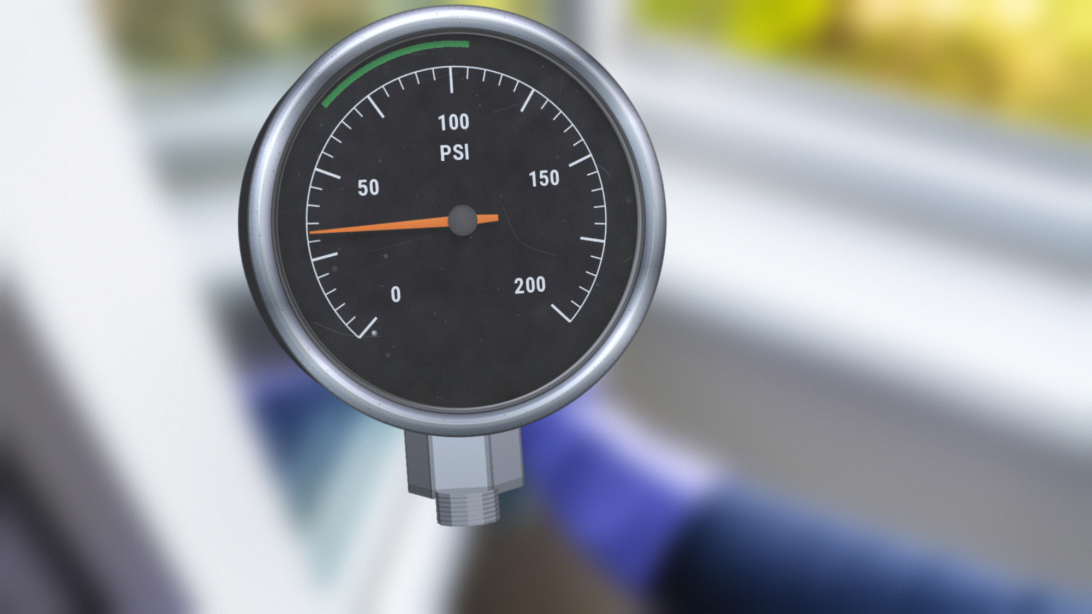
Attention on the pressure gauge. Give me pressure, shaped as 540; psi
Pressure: 32.5; psi
